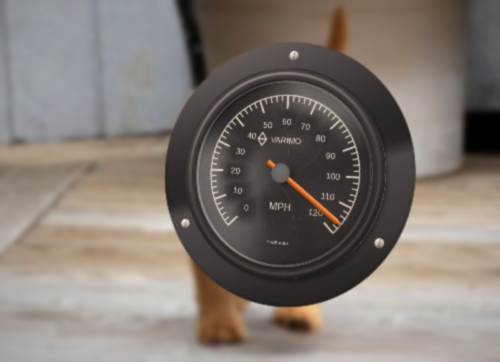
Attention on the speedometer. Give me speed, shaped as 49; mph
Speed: 116; mph
